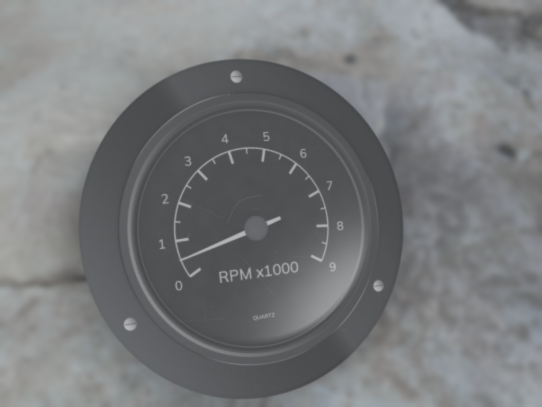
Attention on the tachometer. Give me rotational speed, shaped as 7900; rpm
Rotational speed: 500; rpm
